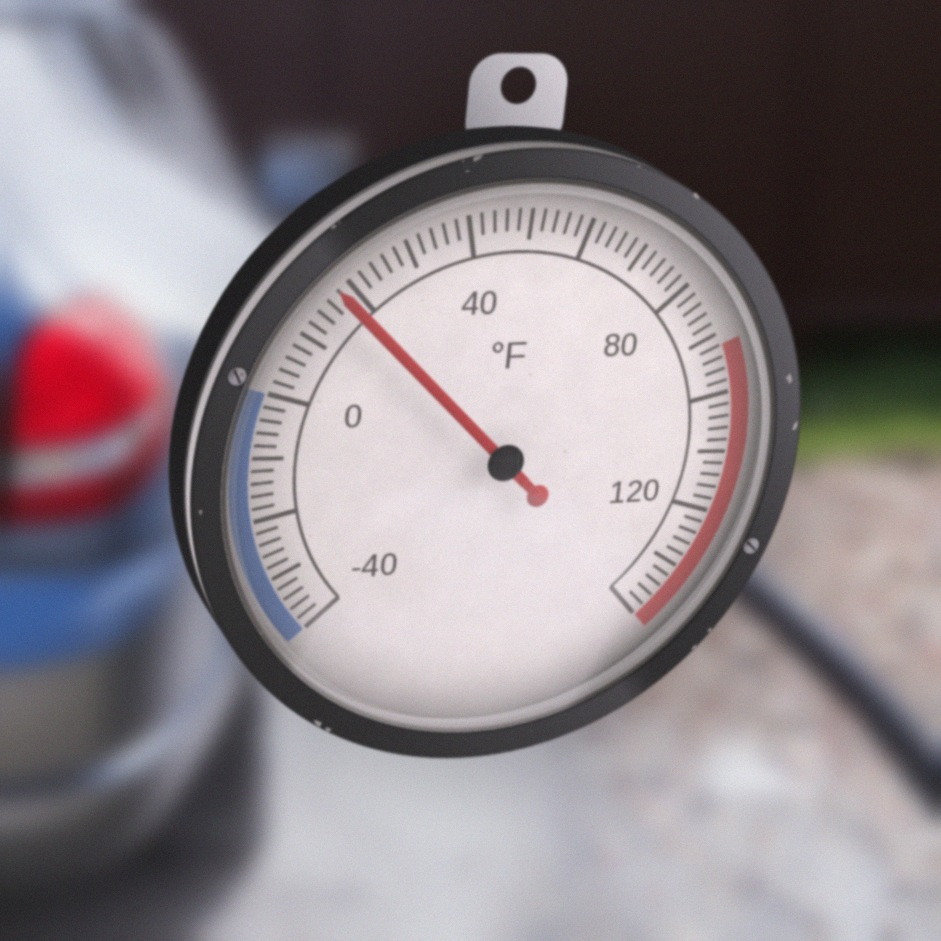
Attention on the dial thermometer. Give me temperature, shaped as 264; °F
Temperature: 18; °F
